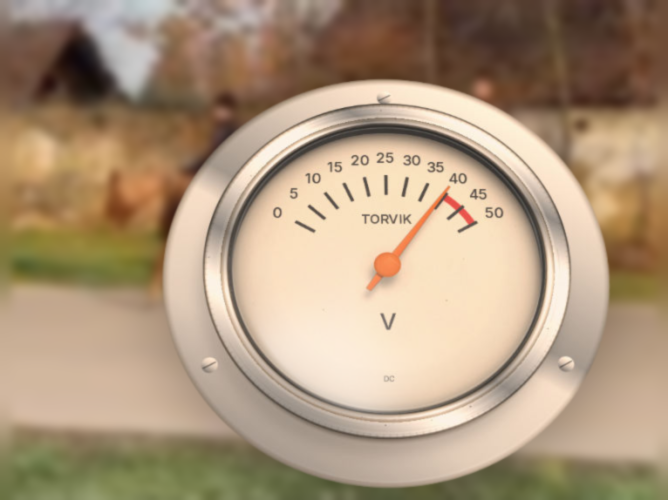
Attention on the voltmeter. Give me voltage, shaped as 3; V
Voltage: 40; V
